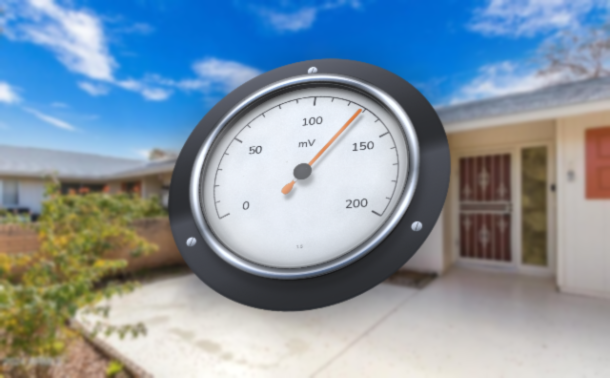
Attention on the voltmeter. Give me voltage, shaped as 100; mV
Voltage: 130; mV
